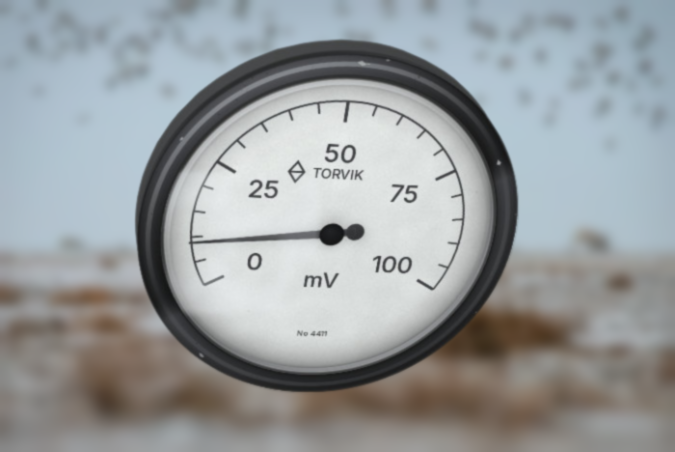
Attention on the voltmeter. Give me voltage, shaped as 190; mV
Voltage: 10; mV
